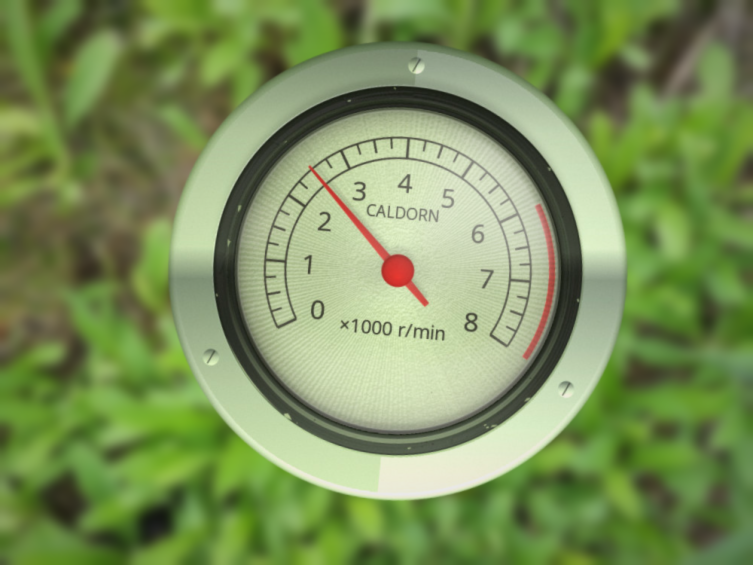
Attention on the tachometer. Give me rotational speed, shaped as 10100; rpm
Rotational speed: 2500; rpm
